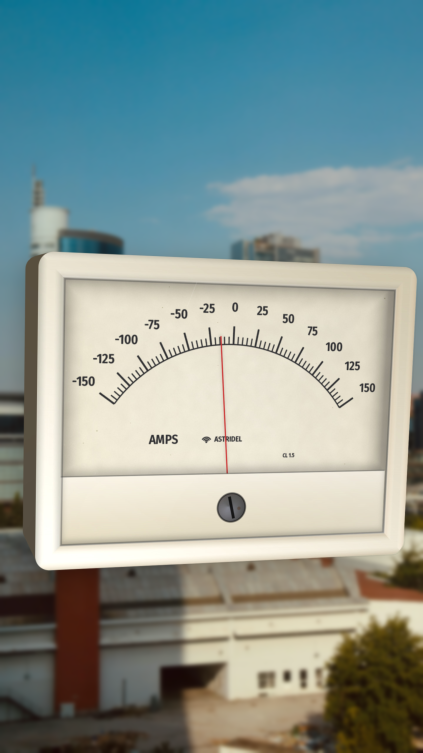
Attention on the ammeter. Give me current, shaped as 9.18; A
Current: -15; A
